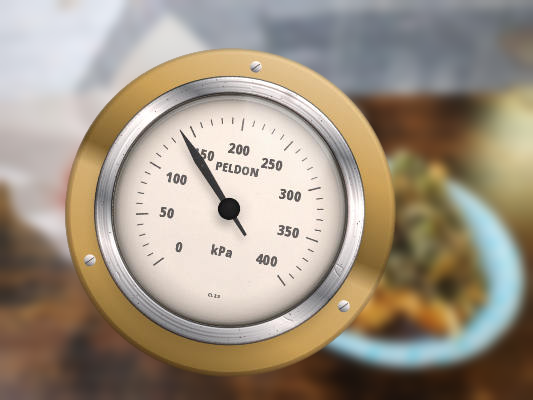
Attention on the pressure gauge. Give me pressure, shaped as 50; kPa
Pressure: 140; kPa
